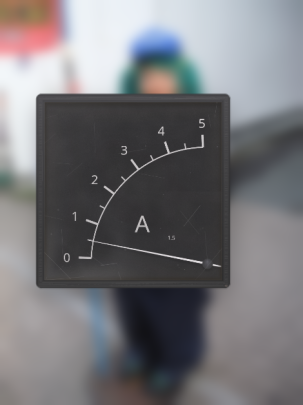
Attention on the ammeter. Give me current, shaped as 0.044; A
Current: 0.5; A
